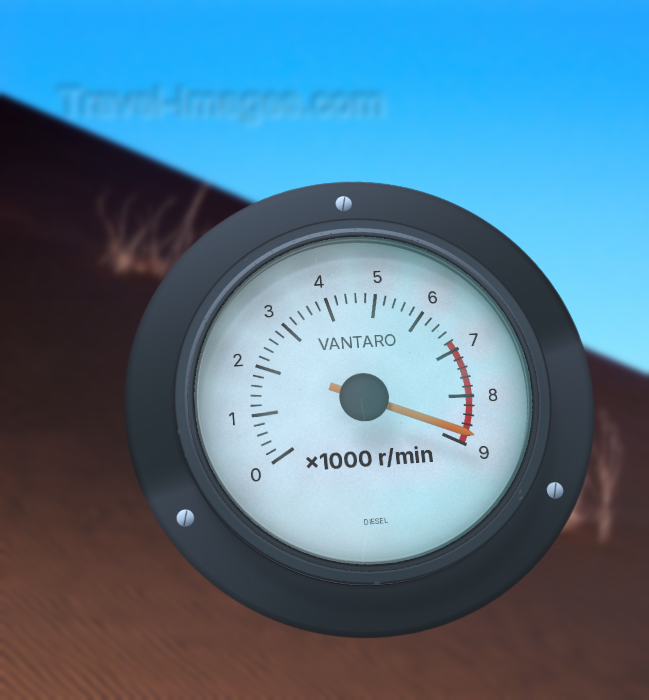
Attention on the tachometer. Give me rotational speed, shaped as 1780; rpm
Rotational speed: 8800; rpm
